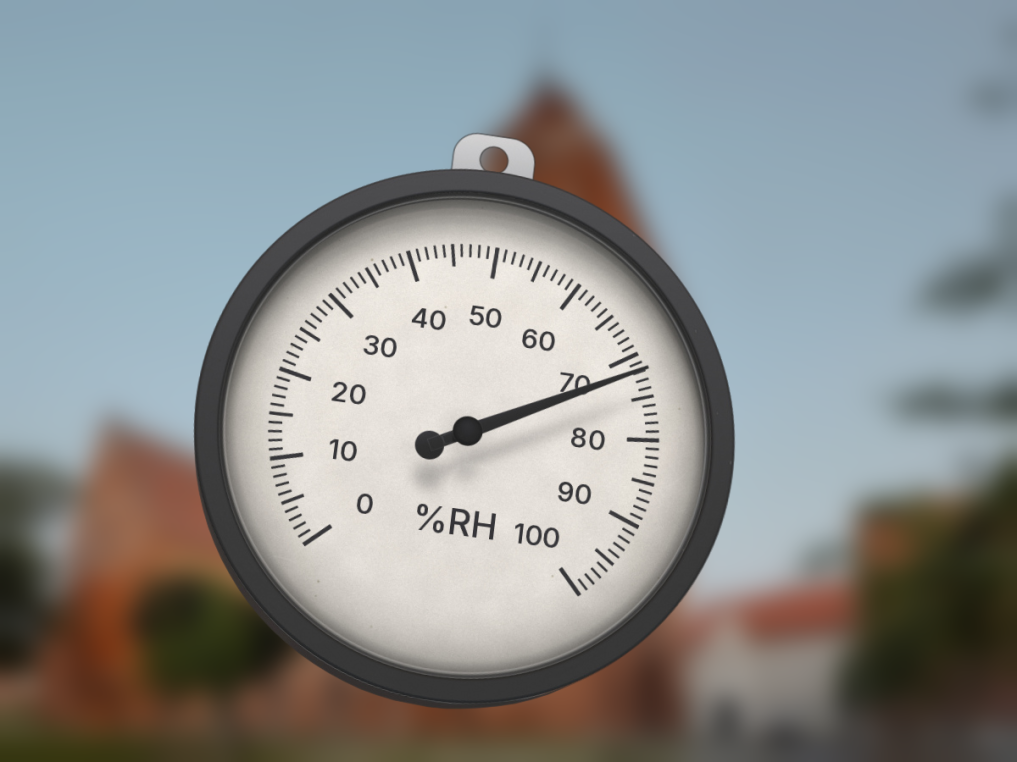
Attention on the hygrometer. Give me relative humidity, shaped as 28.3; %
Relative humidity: 72; %
